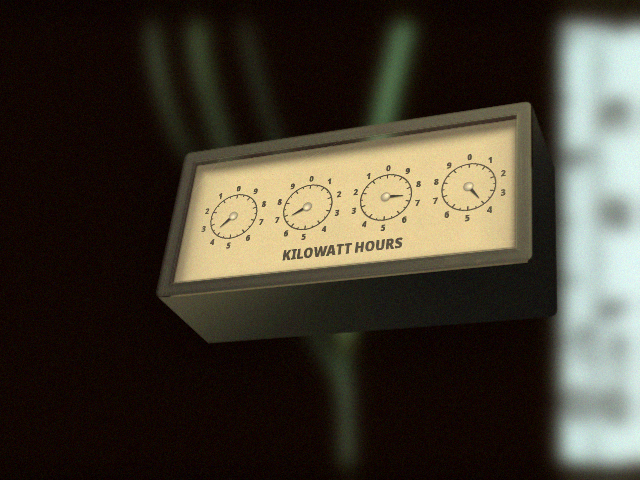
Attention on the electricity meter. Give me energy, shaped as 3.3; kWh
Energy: 3674; kWh
